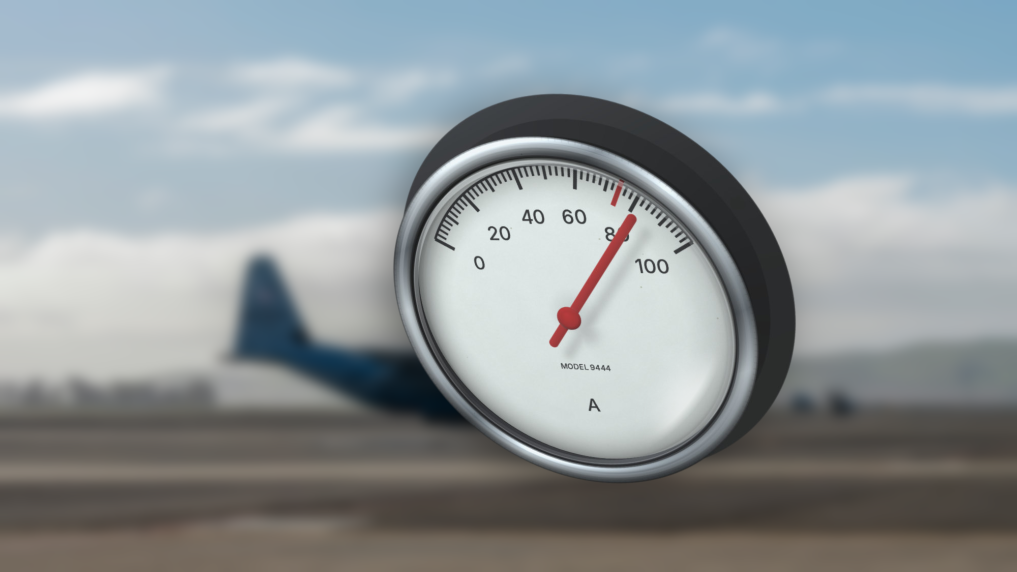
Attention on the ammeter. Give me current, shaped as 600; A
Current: 82; A
